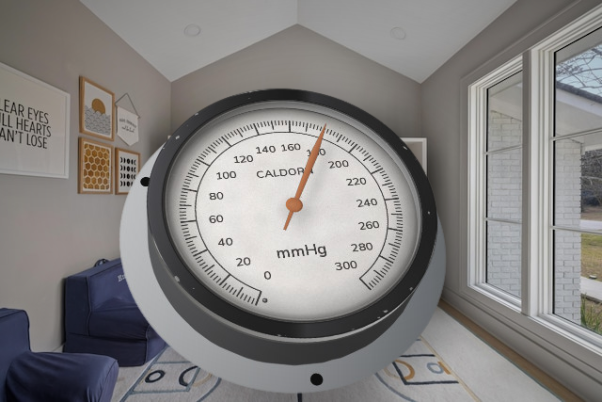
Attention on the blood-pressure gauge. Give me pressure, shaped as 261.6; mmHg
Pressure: 180; mmHg
